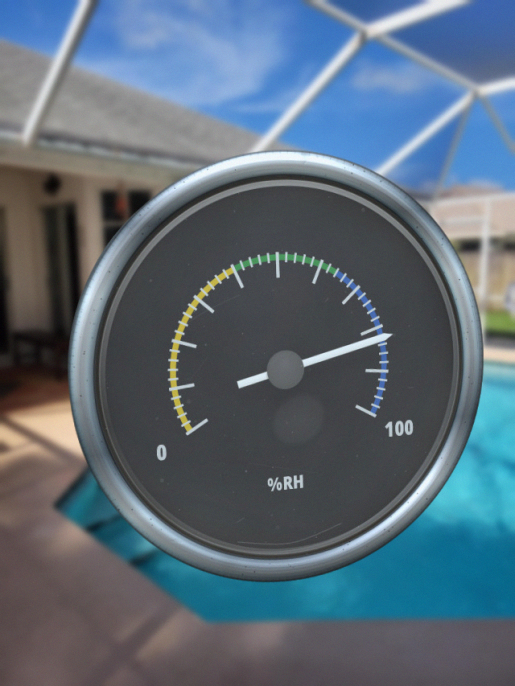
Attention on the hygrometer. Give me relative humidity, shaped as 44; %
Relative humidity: 82; %
